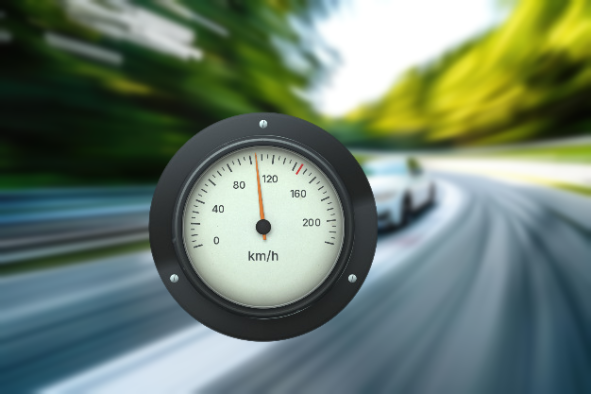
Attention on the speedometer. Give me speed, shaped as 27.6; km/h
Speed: 105; km/h
